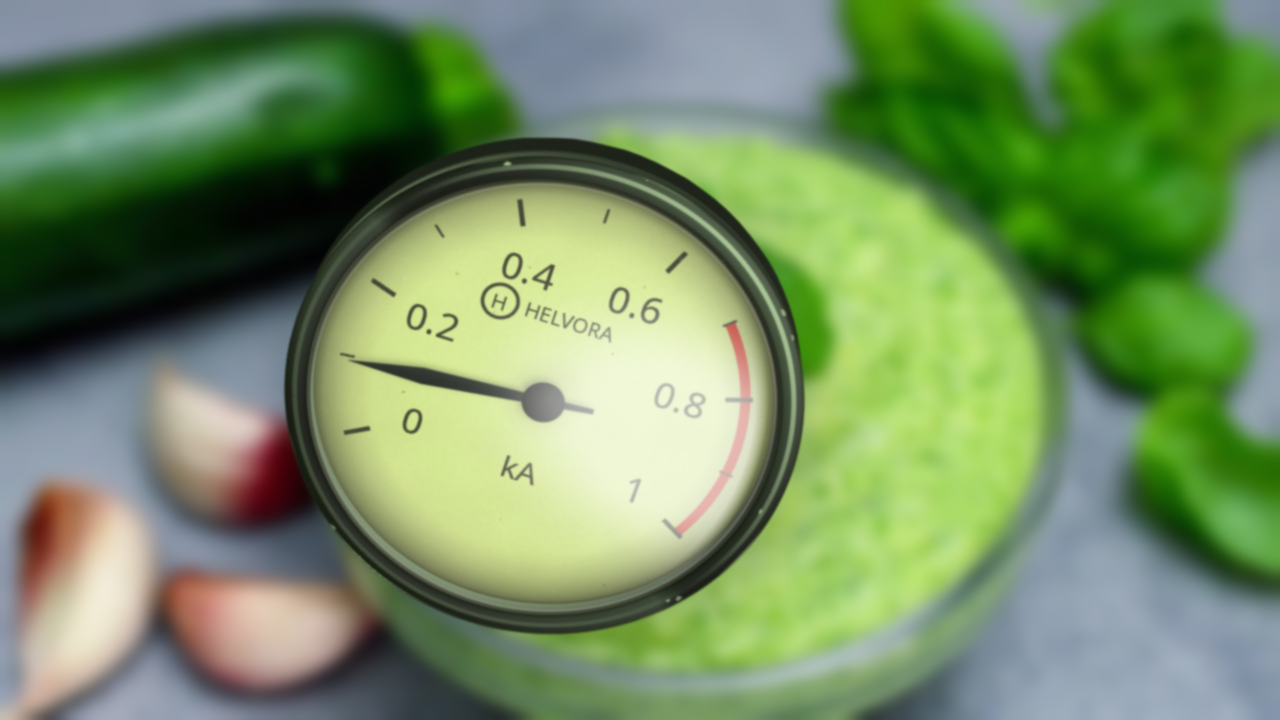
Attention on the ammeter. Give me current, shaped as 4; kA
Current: 0.1; kA
